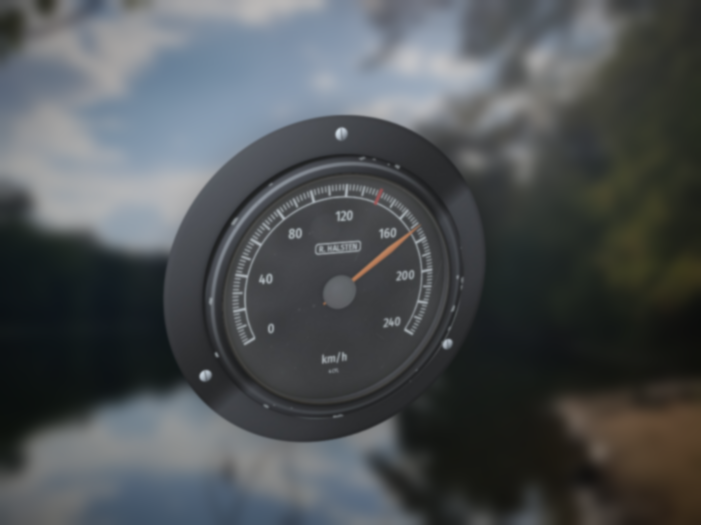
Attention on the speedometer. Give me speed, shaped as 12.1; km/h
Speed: 170; km/h
